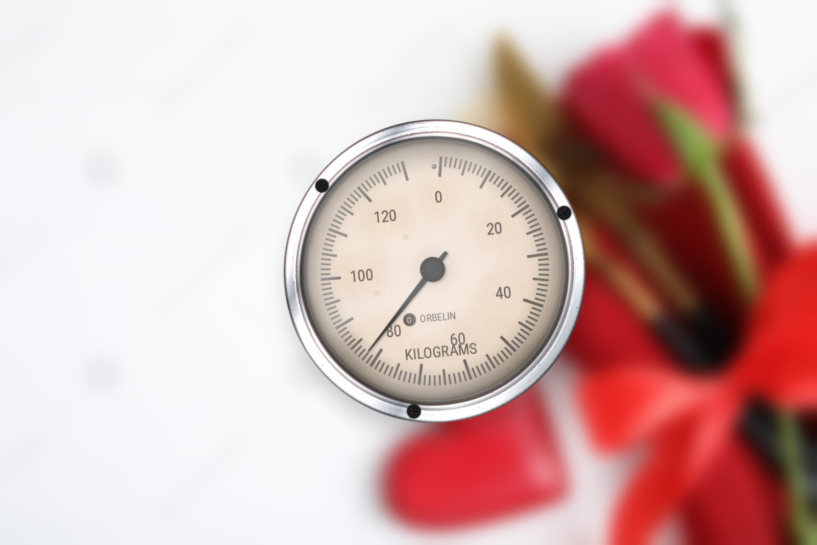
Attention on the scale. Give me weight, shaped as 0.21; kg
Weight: 82; kg
